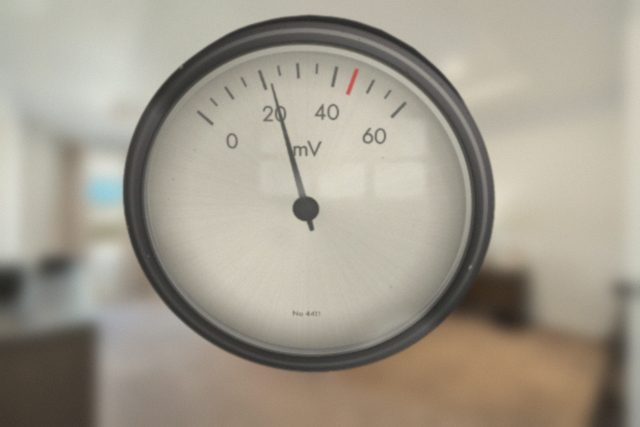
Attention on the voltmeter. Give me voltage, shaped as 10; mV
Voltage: 22.5; mV
